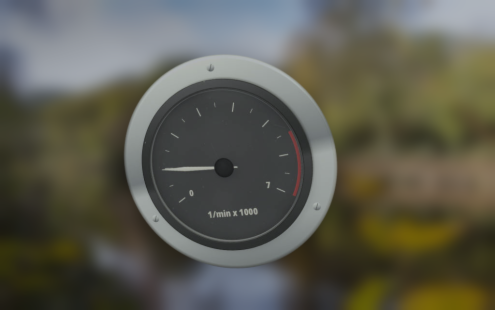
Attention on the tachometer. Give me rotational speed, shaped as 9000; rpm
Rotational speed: 1000; rpm
